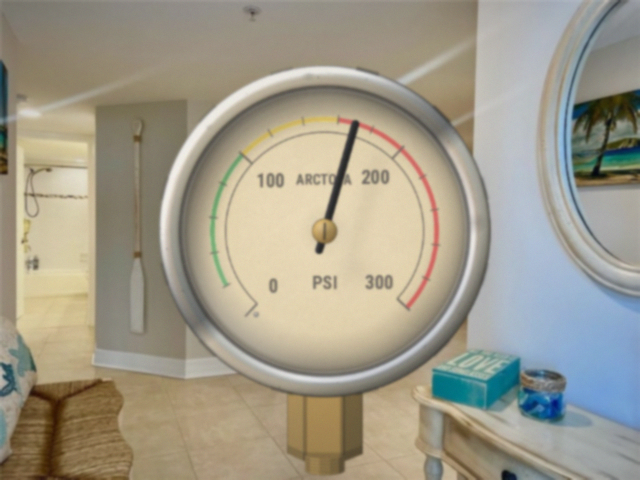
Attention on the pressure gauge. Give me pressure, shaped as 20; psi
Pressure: 170; psi
